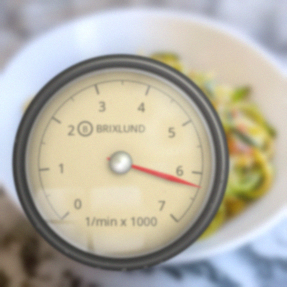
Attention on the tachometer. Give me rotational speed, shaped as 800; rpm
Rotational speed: 6250; rpm
